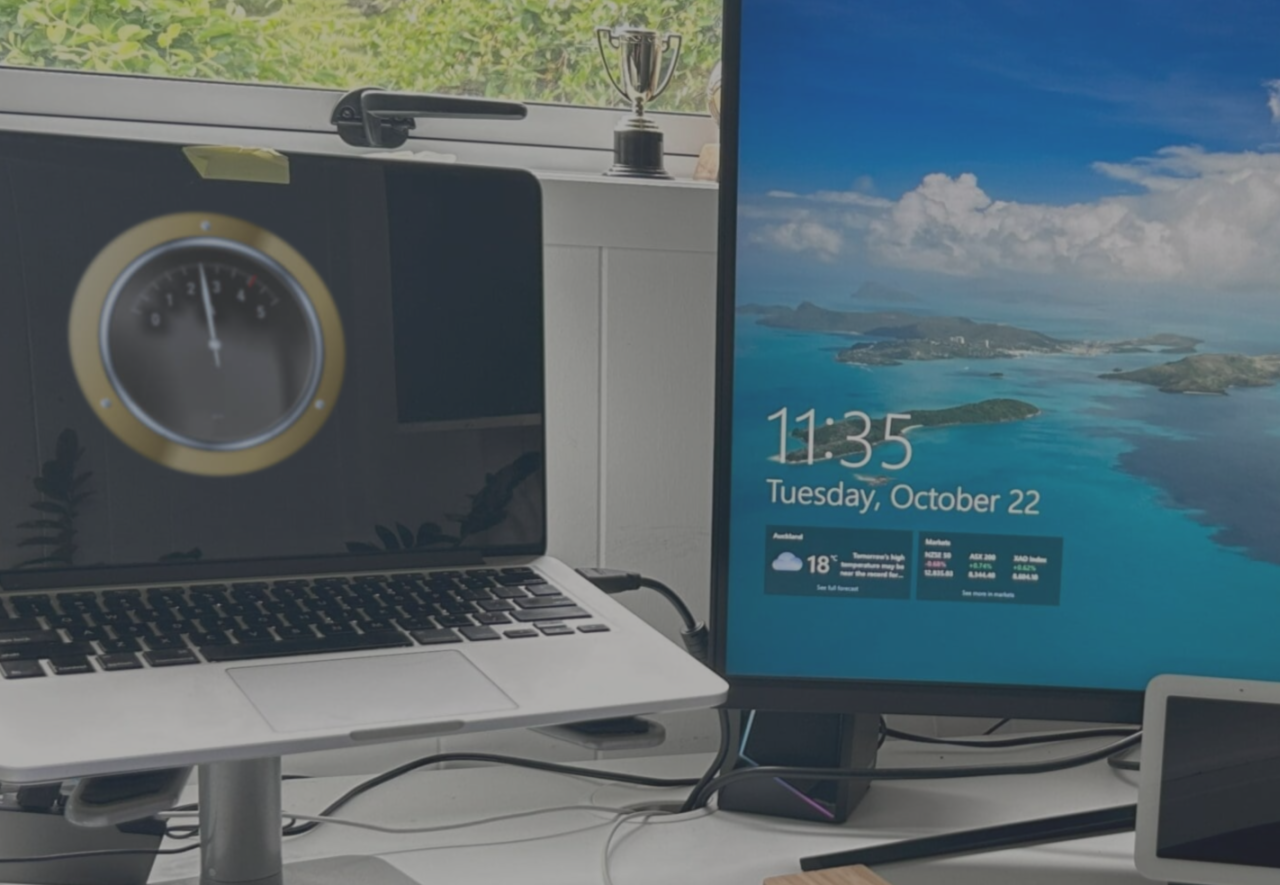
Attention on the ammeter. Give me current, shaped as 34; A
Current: 2.5; A
